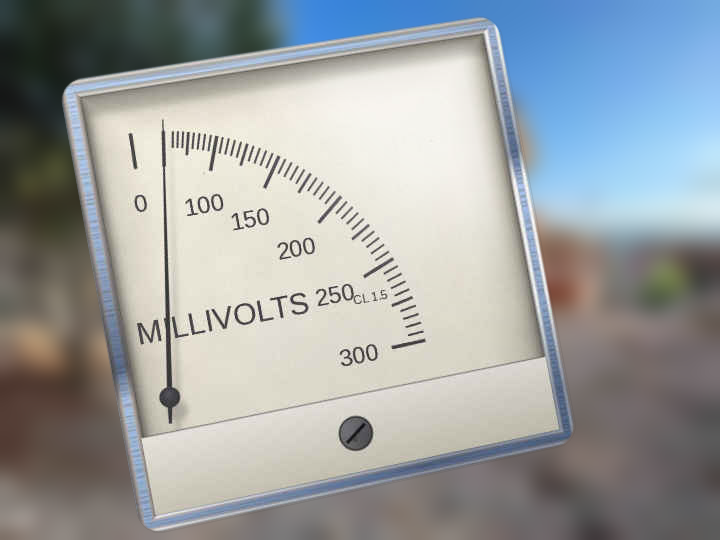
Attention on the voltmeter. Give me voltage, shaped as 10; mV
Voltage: 50; mV
